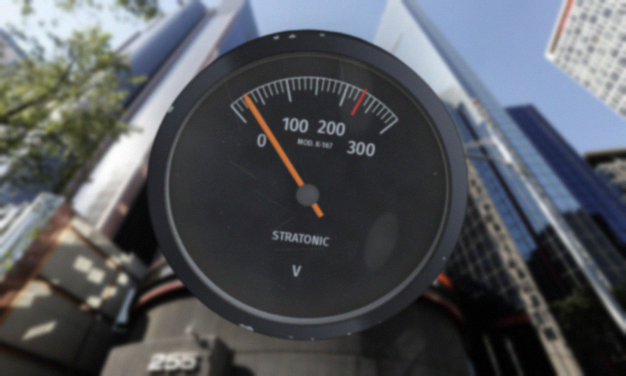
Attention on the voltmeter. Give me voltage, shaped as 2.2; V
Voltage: 30; V
